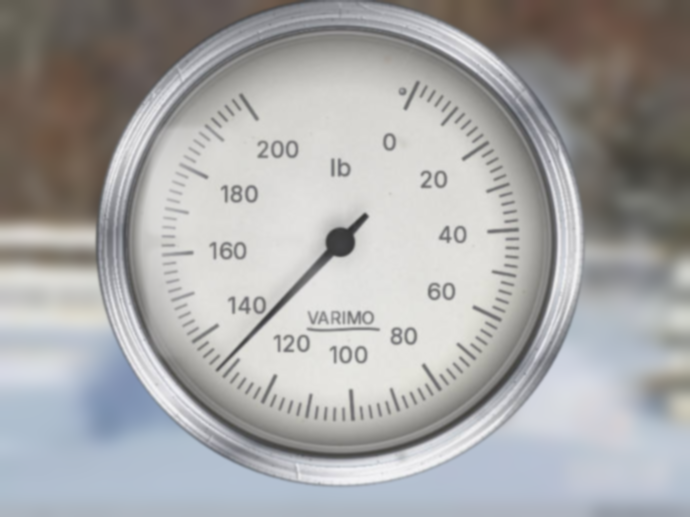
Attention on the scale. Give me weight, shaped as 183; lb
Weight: 132; lb
